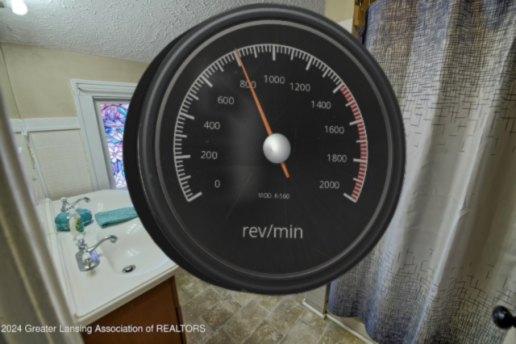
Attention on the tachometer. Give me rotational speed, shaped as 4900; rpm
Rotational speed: 800; rpm
